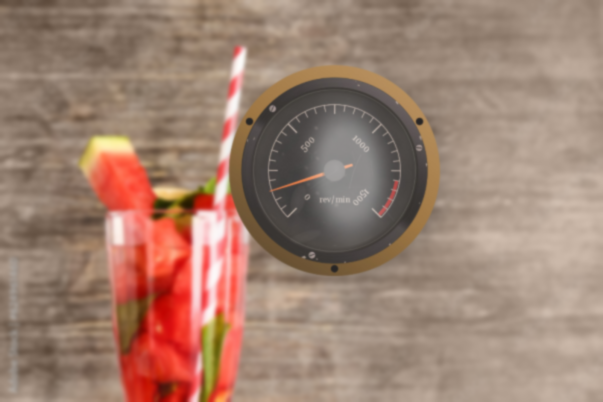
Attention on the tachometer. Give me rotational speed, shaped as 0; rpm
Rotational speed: 150; rpm
